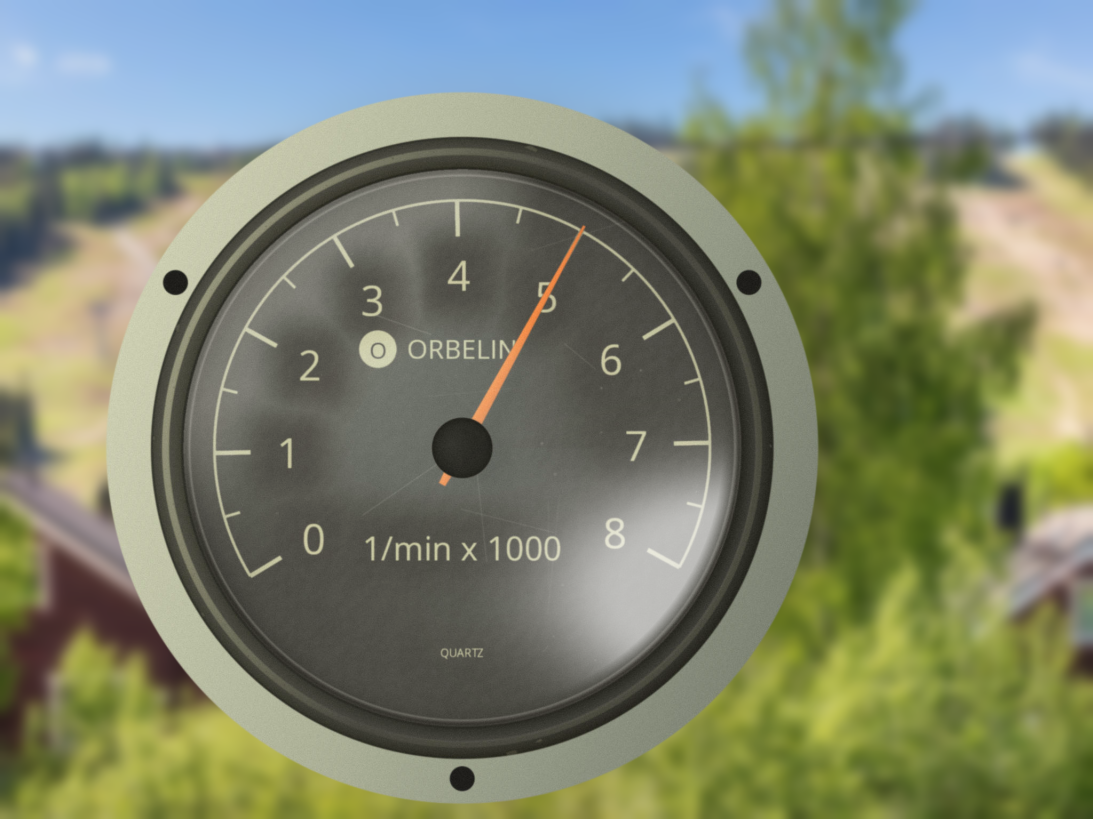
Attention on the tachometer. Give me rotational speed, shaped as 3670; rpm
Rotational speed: 5000; rpm
